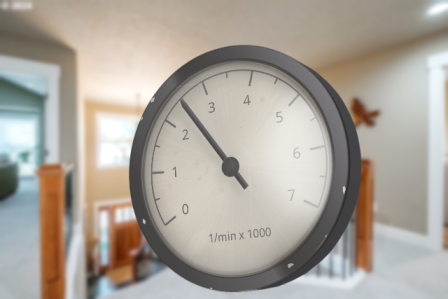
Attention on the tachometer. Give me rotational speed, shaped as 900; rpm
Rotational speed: 2500; rpm
